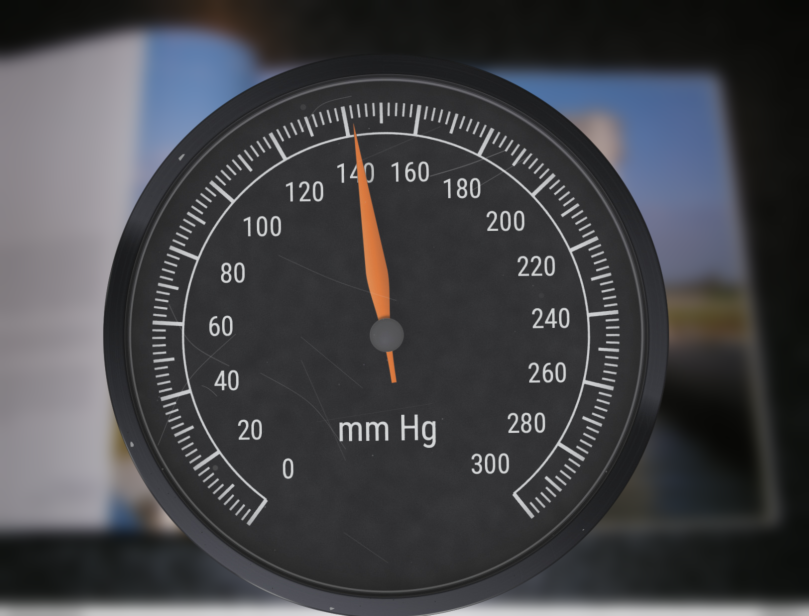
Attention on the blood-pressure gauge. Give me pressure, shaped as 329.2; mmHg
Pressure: 142; mmHg
